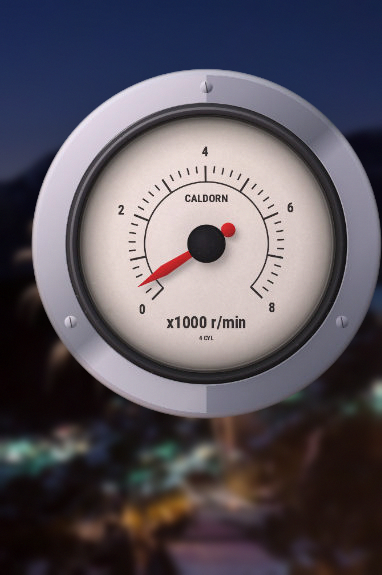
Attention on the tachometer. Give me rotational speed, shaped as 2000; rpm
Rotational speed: 400; rpm
